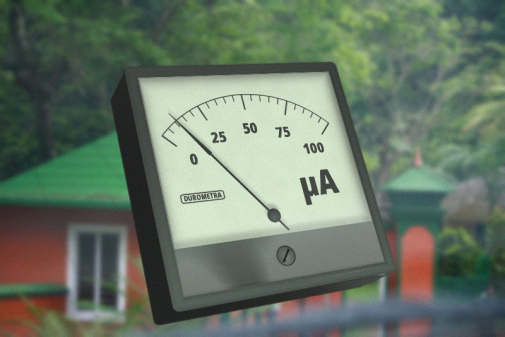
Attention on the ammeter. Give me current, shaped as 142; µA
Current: 10; µA
